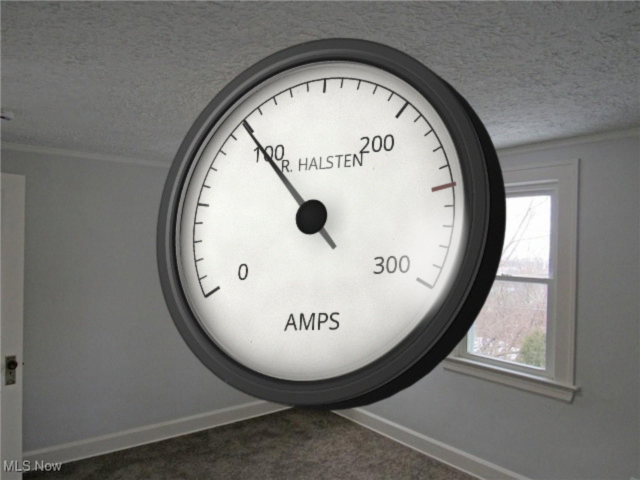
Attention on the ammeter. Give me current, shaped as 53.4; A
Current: 100; A
